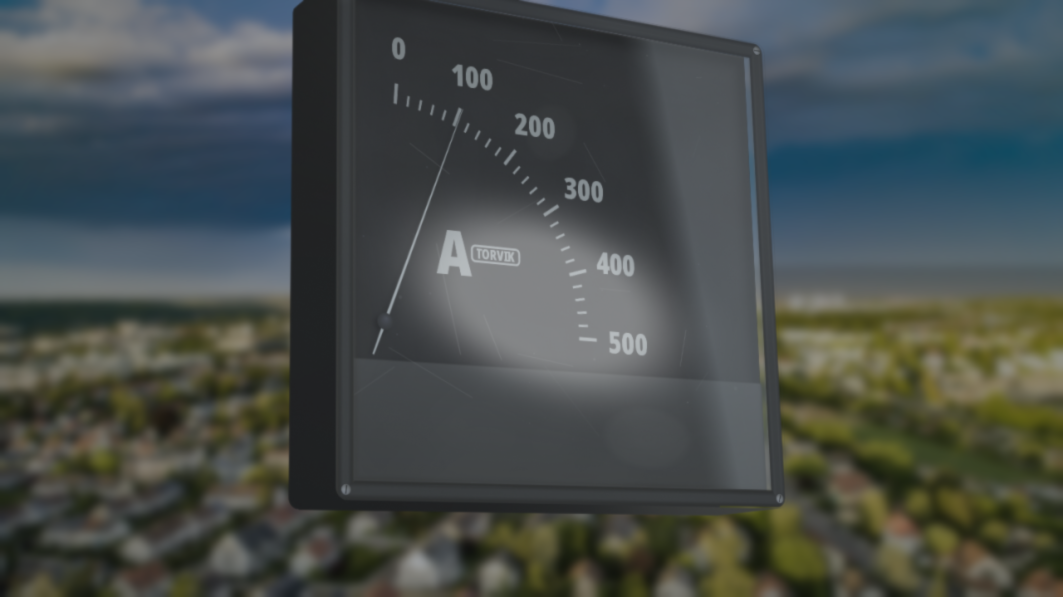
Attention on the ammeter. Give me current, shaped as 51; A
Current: 100; A
